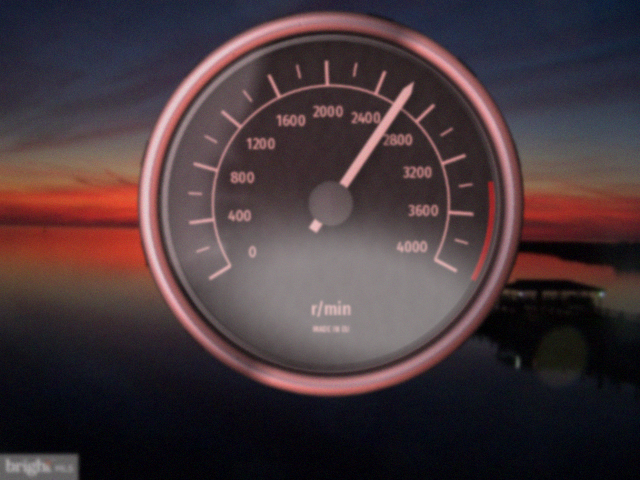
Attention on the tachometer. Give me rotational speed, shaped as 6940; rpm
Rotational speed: 2600; rpm
